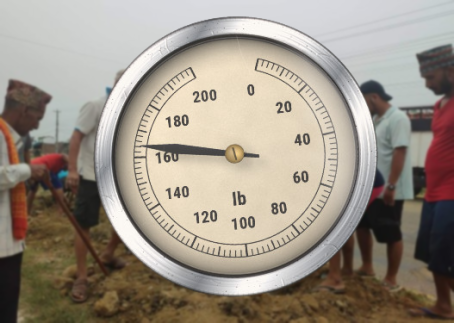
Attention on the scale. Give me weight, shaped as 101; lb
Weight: 164; lb
